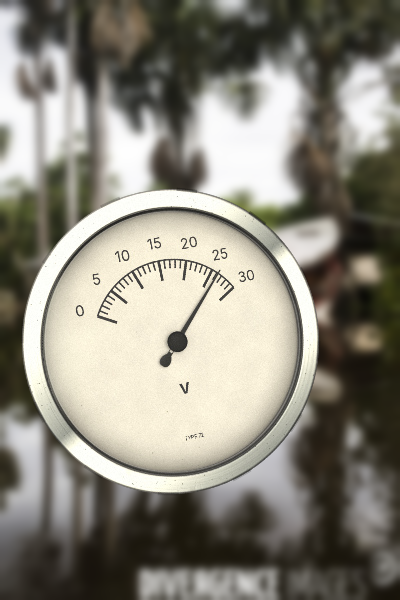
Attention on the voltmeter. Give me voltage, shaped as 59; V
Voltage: 26; V
